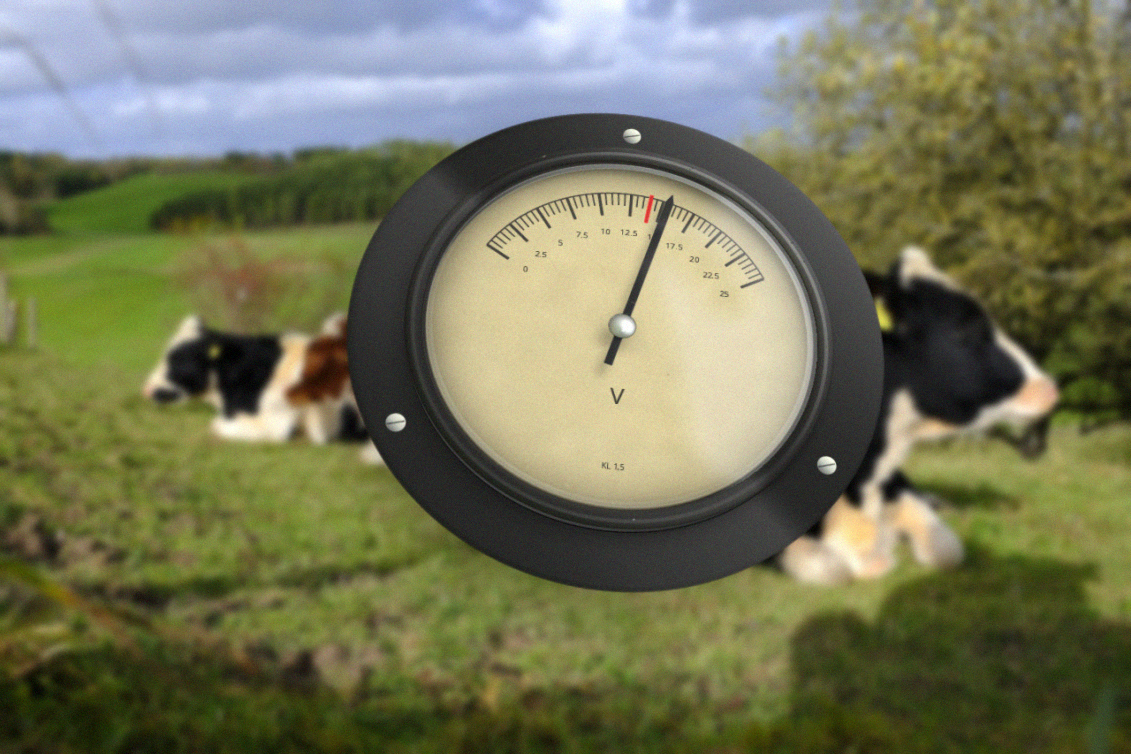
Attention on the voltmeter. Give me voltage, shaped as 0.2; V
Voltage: 15.5; V
